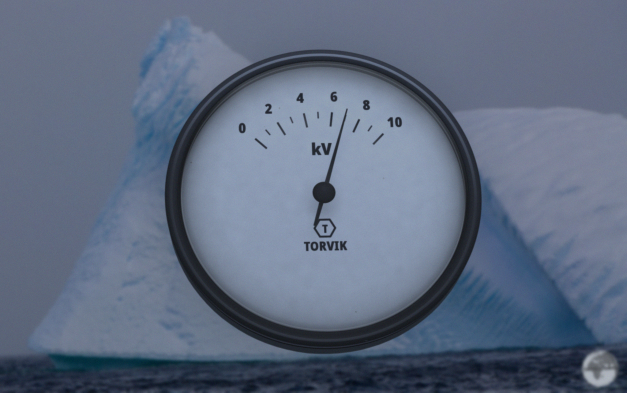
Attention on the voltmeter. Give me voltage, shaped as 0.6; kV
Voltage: 7; kV
